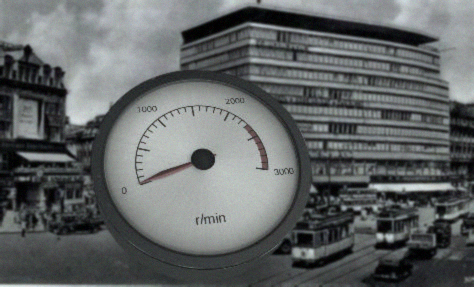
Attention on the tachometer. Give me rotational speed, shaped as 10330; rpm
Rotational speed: 0; rpm
